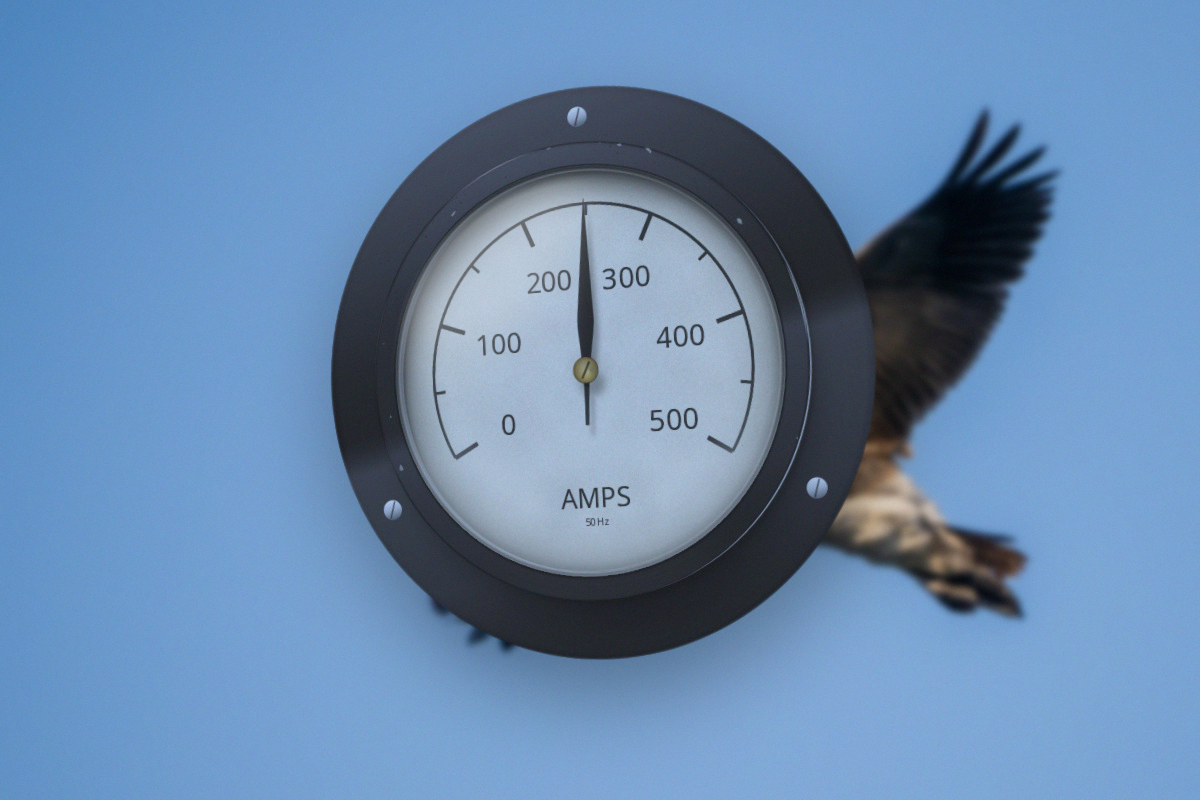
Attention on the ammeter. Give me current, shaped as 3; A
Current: 250; A
